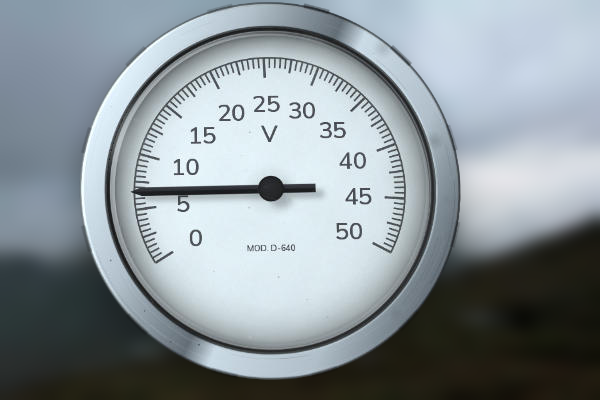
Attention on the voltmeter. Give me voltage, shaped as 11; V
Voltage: 6.5; V
